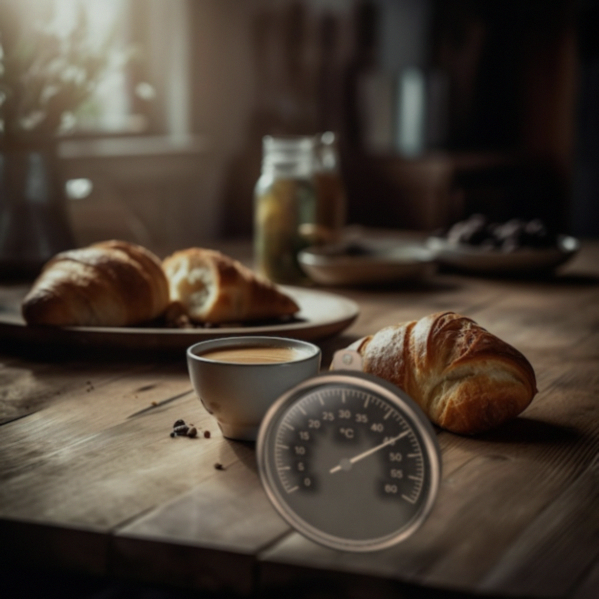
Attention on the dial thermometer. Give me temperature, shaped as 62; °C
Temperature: 45; °C
